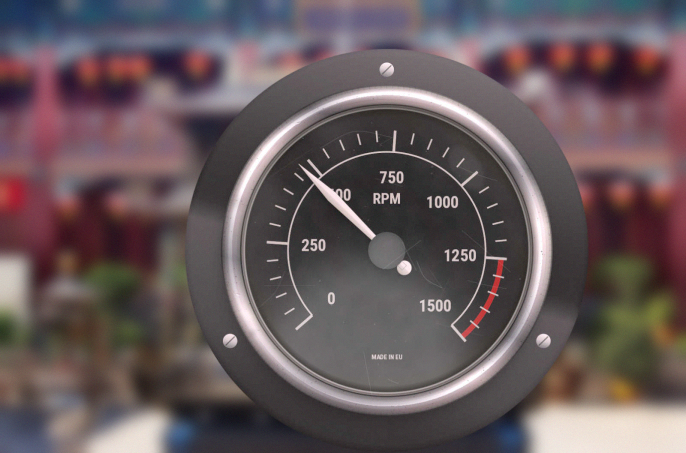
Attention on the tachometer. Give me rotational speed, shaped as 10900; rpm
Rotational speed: 475; rpm
